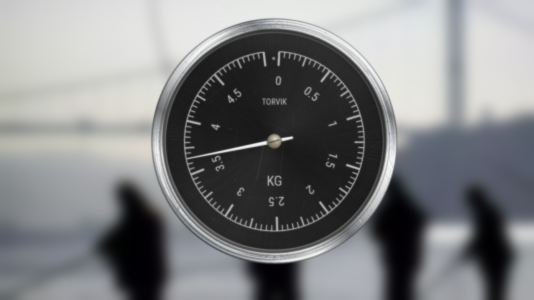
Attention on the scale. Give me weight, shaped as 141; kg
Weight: 3.65; kg
